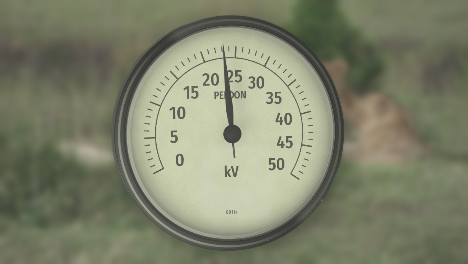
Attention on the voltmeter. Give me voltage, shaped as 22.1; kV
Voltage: 23; kV
